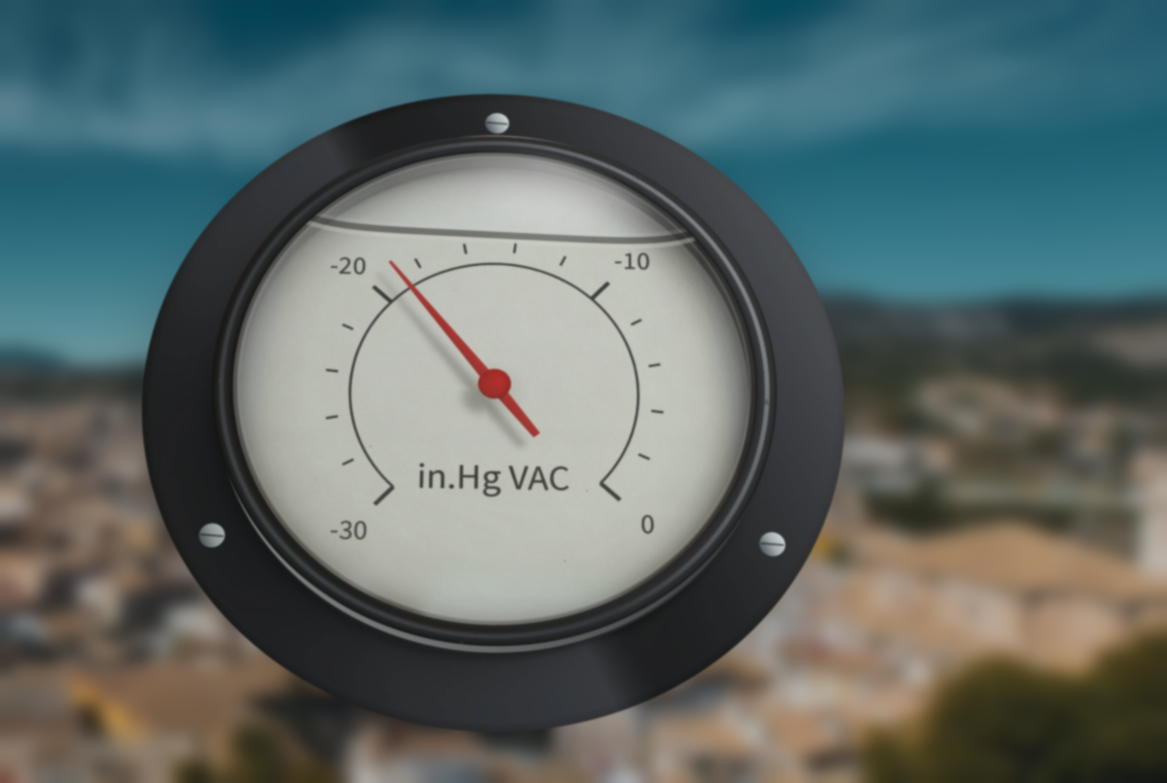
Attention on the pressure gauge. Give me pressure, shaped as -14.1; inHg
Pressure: -19; inHg
